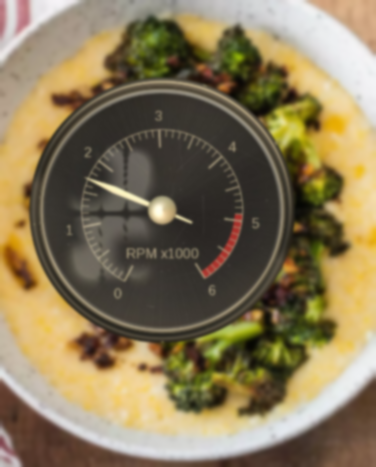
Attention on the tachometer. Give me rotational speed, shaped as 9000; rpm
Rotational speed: 1700; rpm
